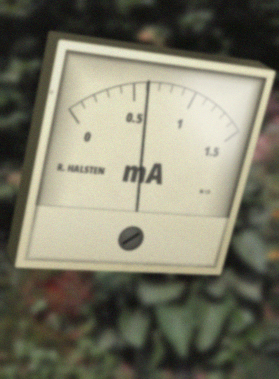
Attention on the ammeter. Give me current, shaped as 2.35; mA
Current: 0.6; mA
